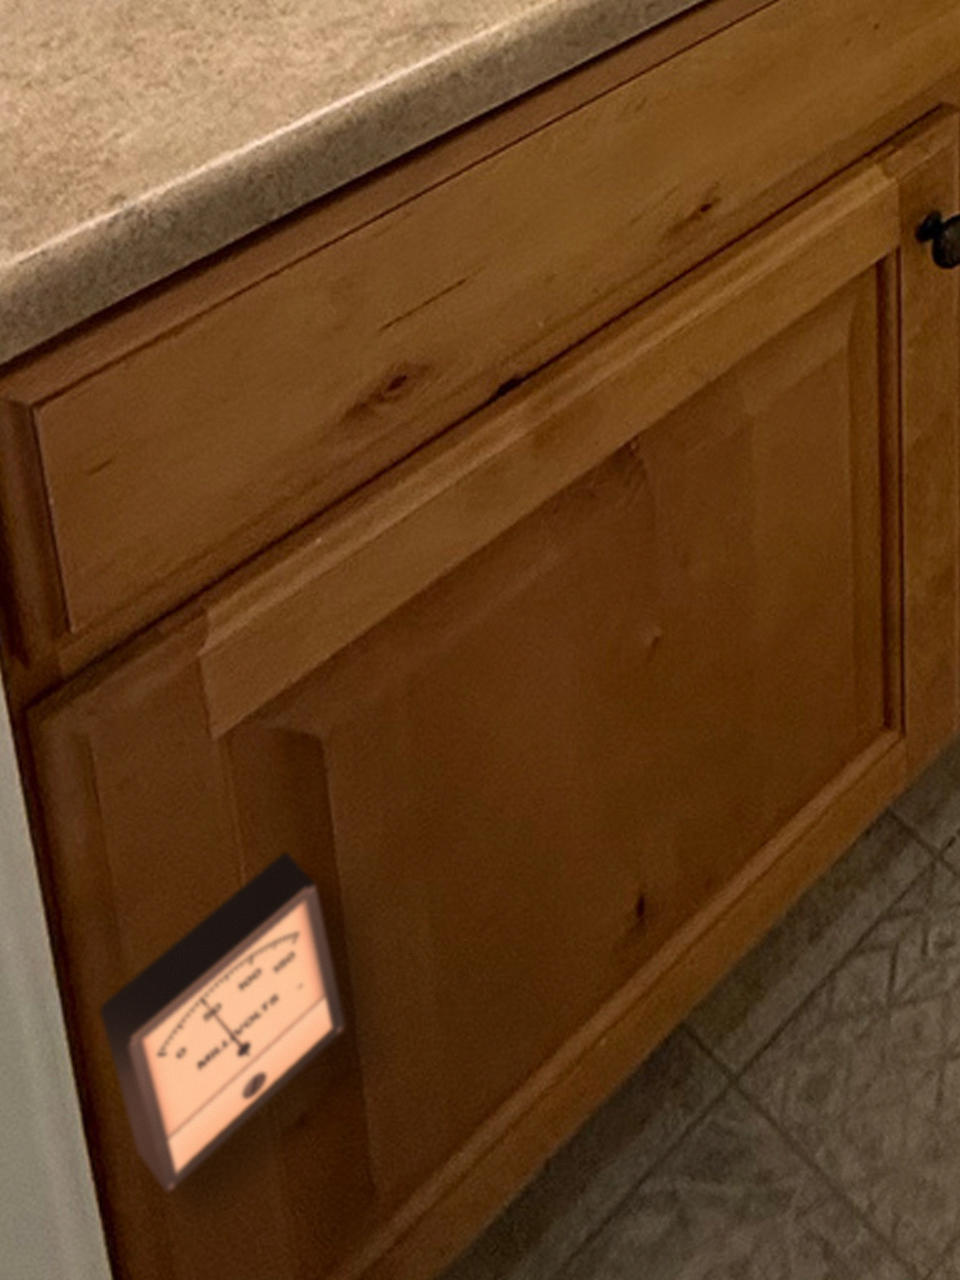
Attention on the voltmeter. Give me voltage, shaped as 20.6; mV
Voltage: 50; mV
